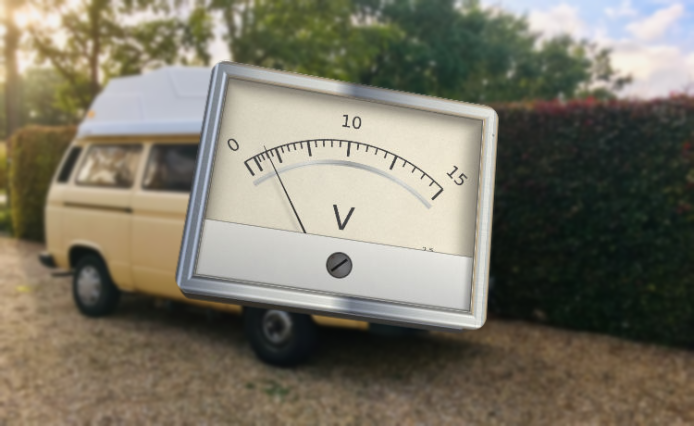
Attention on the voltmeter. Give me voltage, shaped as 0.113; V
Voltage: 4; V
